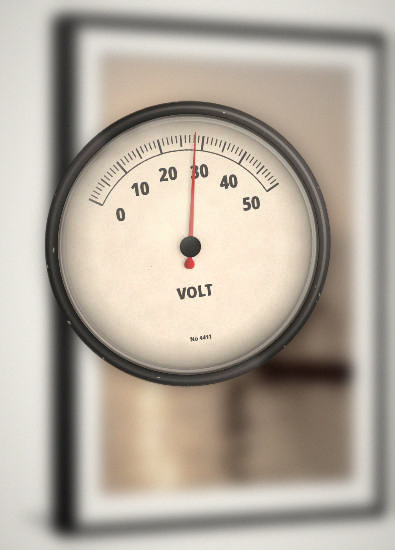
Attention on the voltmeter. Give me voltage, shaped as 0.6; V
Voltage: 28; V
